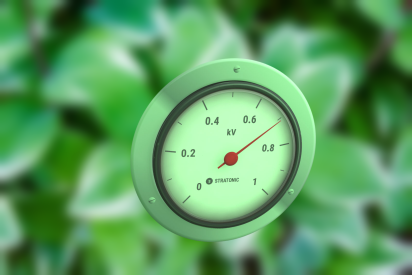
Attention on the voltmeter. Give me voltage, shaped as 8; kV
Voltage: 0.7; kV
